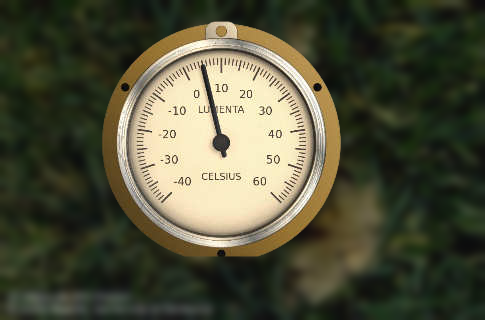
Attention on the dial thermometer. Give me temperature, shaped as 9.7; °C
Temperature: 5; °C
